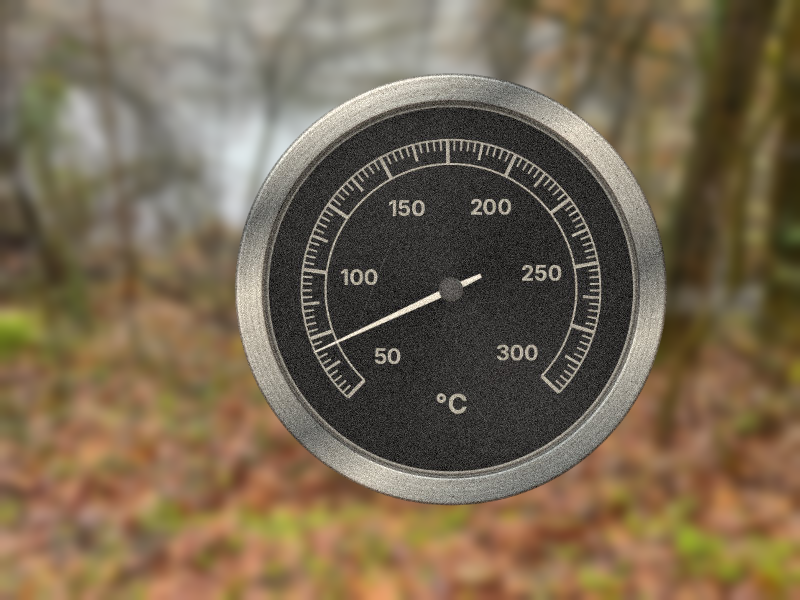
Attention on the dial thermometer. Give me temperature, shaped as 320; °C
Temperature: 70; °C
